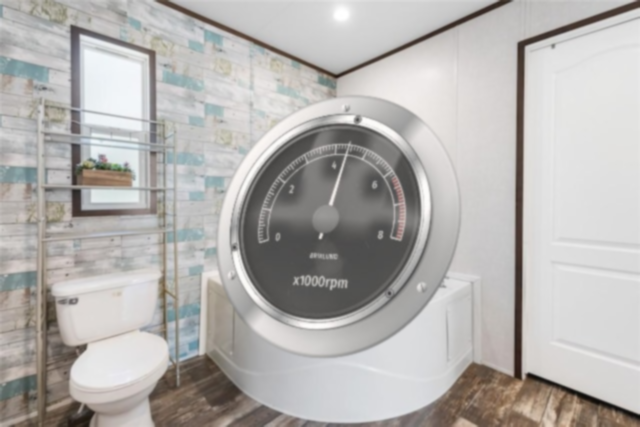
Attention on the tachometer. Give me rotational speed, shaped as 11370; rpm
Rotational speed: 4500; rpm
